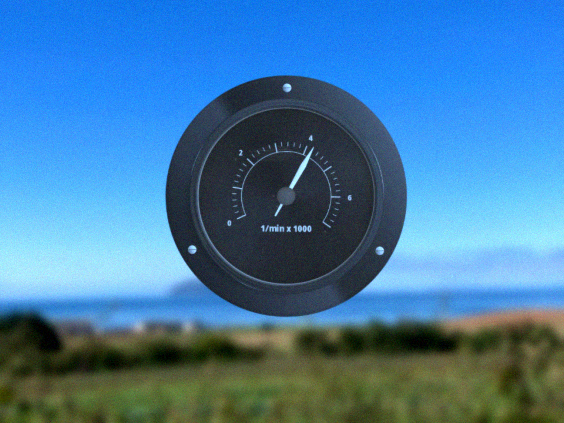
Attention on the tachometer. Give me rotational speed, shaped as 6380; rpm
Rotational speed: 4200; rpm
